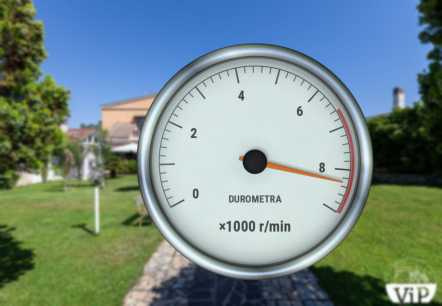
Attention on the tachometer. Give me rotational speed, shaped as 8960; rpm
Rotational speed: 8300; rpm
